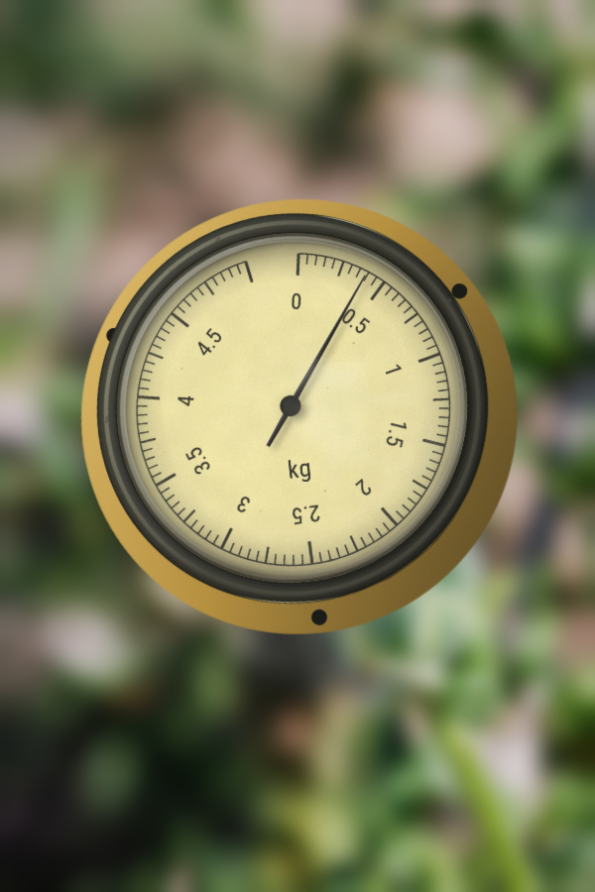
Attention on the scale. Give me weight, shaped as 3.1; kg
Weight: 0.4; kg
